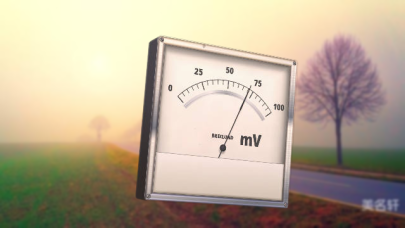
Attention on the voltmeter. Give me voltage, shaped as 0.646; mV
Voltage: 70; mV
